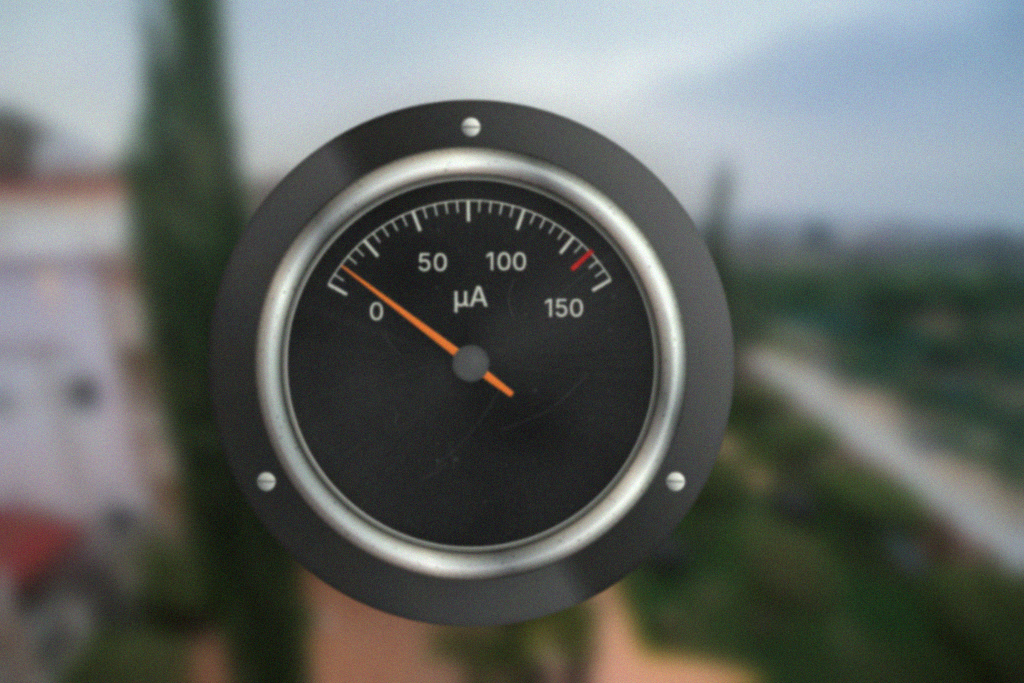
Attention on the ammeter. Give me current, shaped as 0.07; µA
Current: 10; µA
